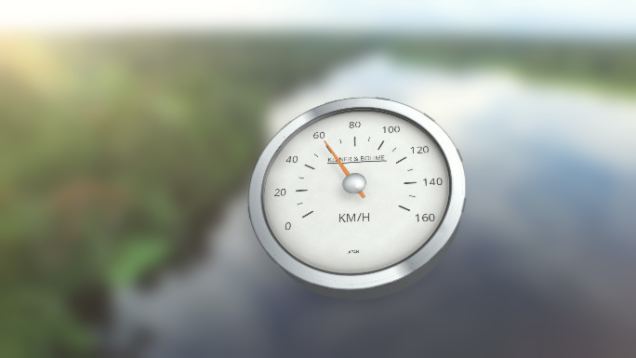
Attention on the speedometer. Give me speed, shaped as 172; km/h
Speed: 60; km/h
